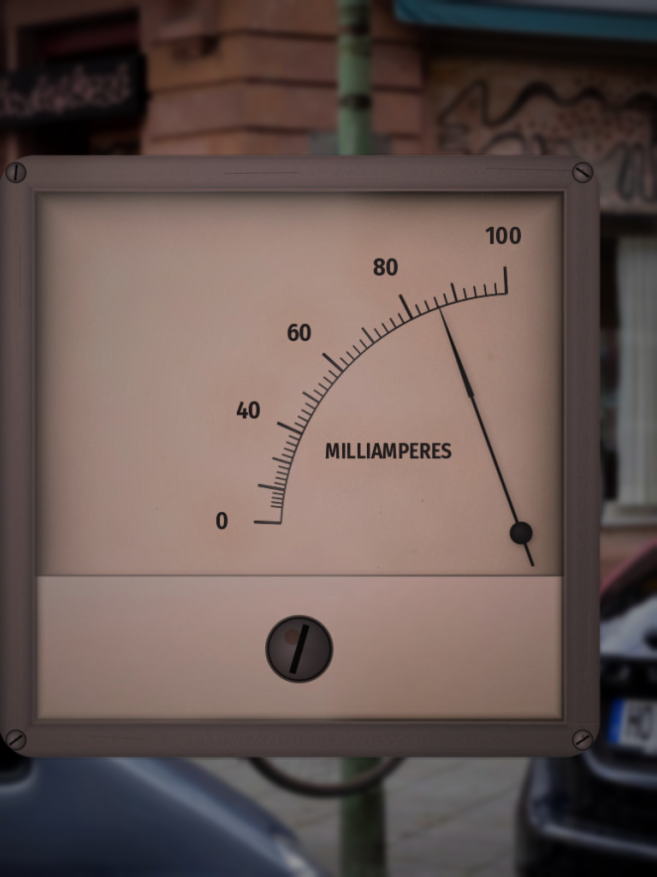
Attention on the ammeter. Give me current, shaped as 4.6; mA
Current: 86; mA
